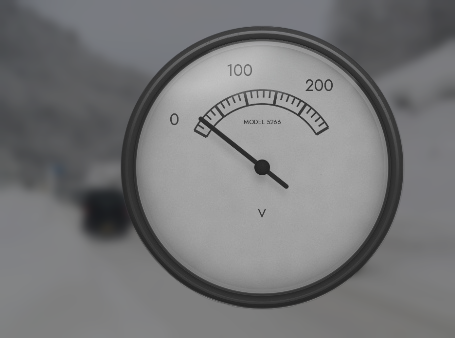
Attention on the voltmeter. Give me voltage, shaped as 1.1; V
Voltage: 20; V
